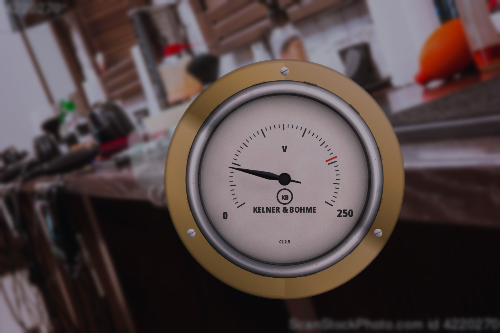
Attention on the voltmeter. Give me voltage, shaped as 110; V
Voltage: 45; V
